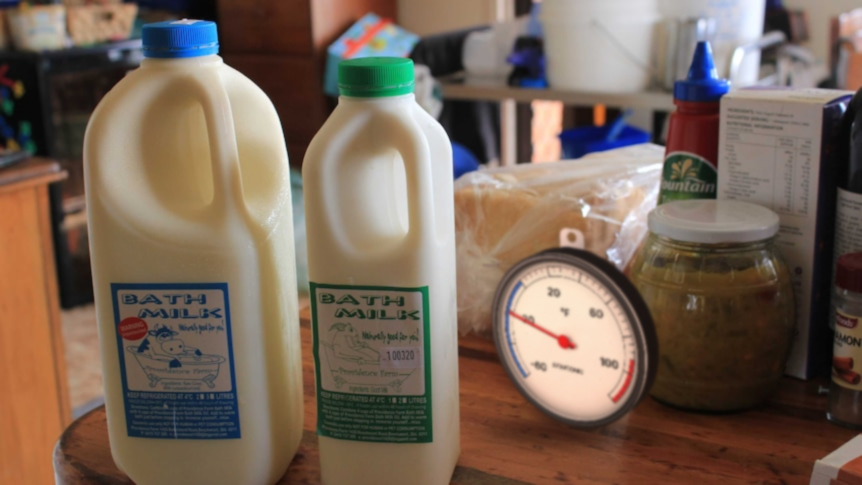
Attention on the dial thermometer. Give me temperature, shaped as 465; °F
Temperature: -20; °F
